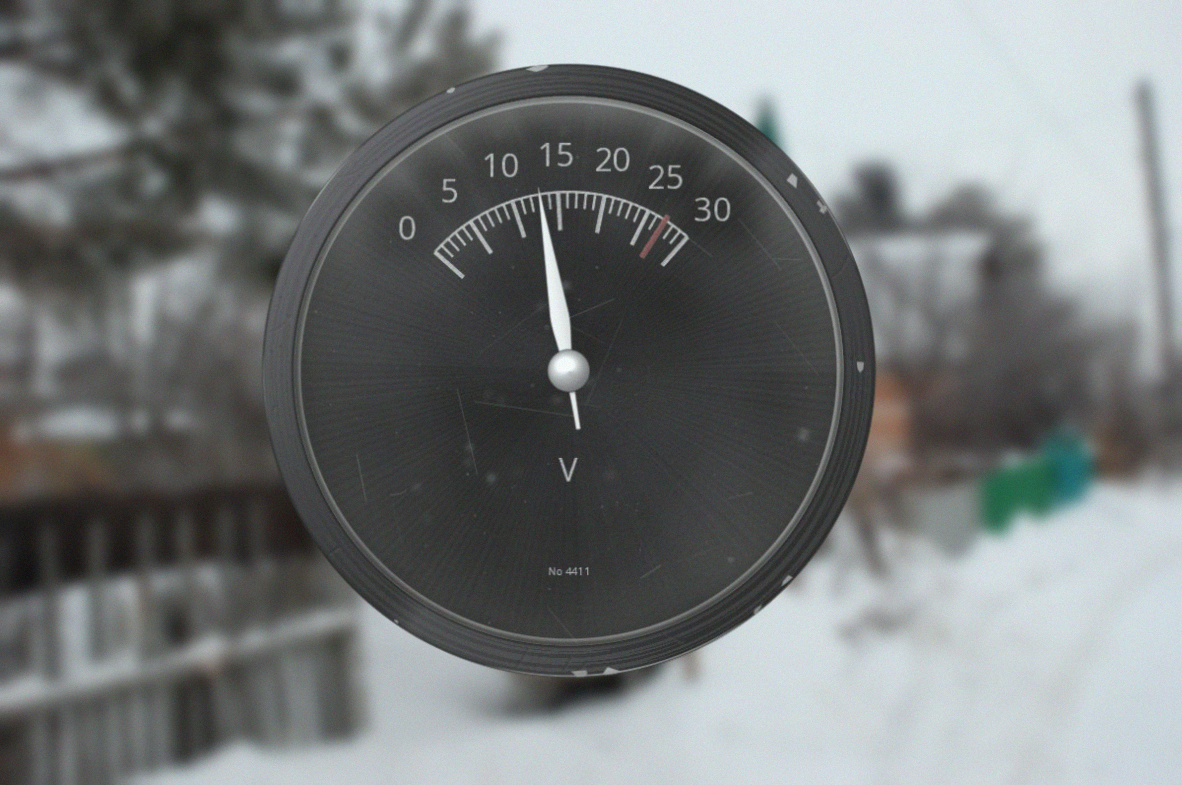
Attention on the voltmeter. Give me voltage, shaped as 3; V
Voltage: 13; V
